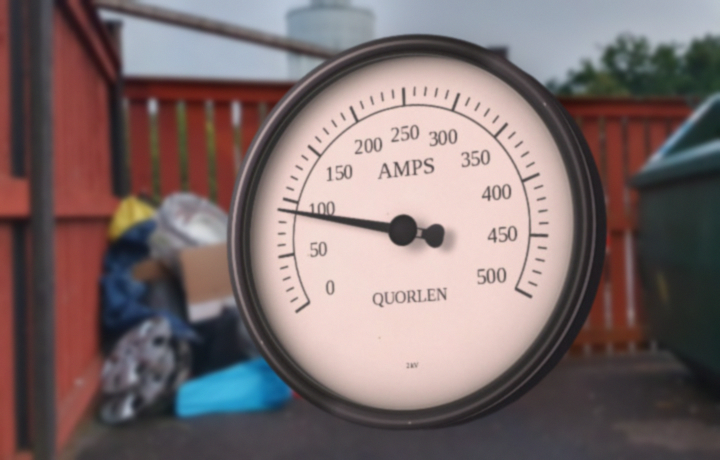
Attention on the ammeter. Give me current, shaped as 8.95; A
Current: 90; A
